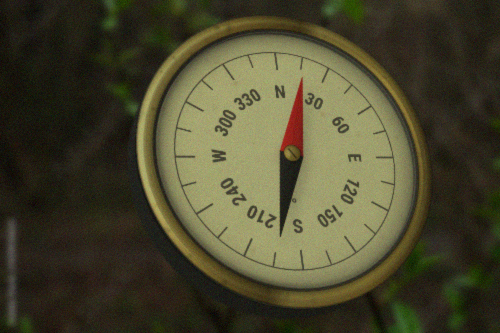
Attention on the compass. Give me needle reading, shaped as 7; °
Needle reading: 15; °
